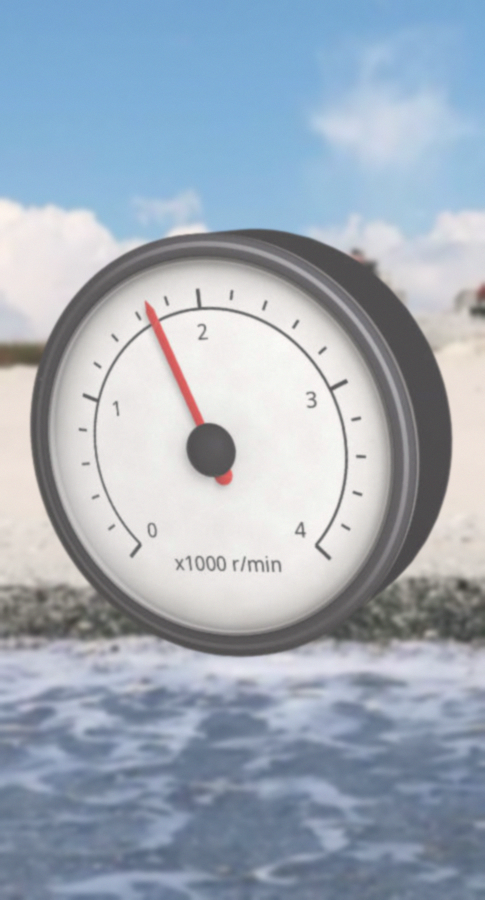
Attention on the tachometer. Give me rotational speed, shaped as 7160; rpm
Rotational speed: 1700; rpm
